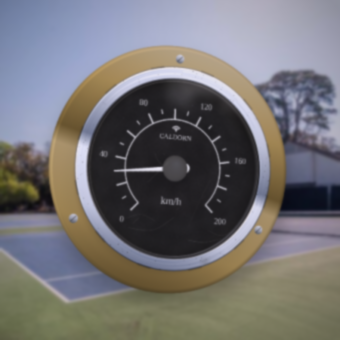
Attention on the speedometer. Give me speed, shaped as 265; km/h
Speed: 30; km/h
